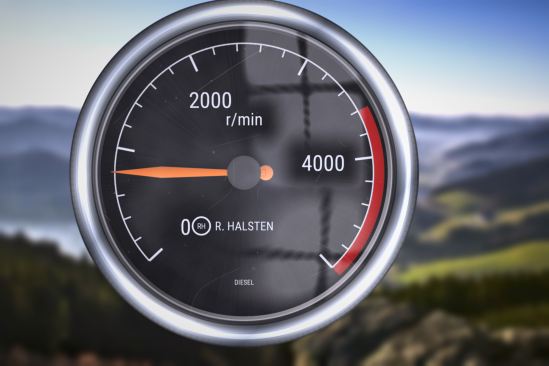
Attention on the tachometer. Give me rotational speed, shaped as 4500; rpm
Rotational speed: 800; rpm
